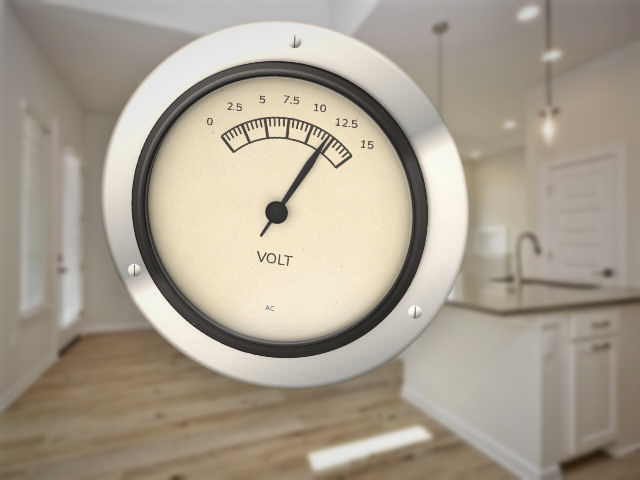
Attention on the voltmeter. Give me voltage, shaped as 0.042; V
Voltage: 12; V
